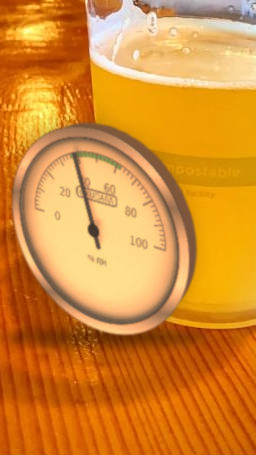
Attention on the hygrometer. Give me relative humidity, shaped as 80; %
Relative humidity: 40; %
